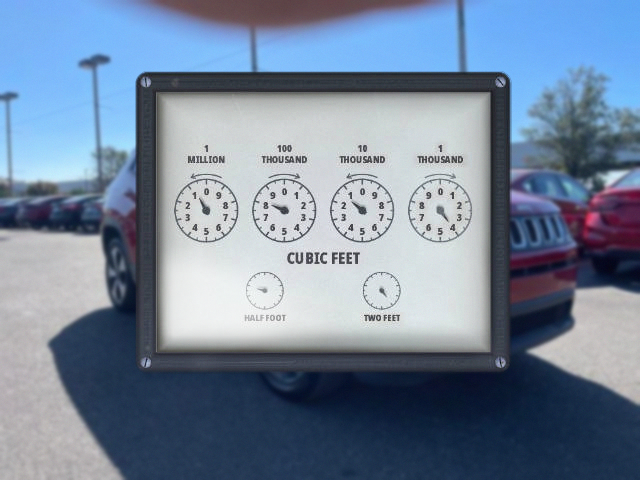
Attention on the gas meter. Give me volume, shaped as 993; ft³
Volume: 81400; ft³
